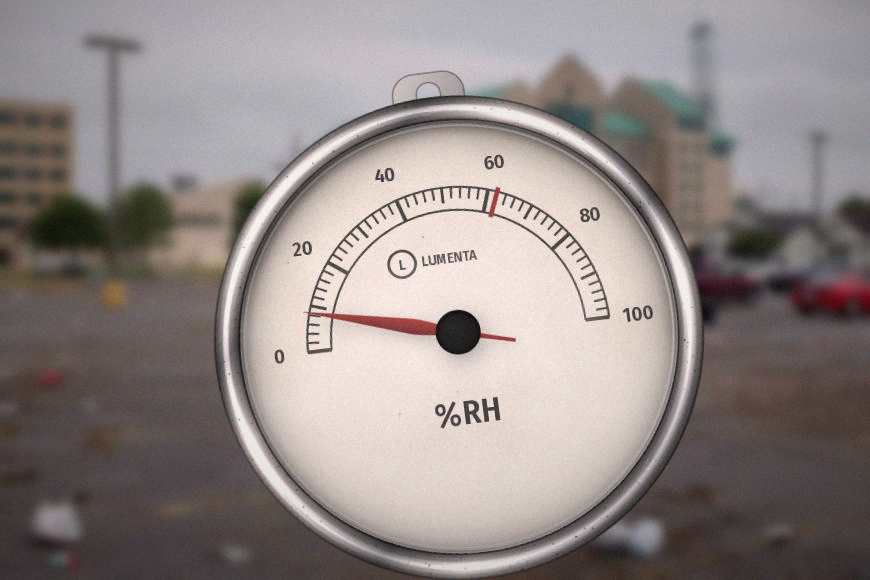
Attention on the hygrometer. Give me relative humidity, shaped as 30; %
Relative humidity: 8; %
